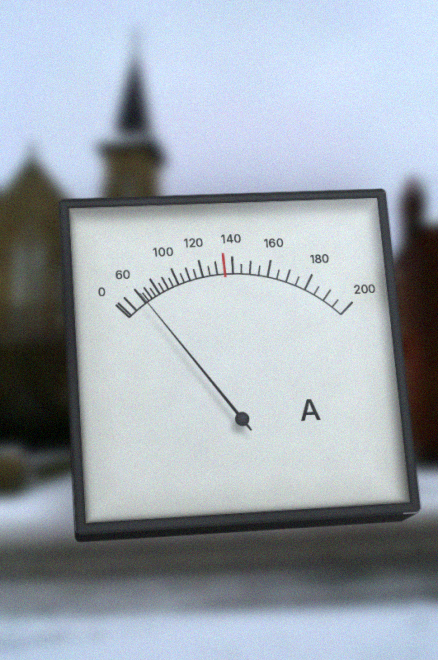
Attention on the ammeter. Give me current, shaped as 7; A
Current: 60; A
